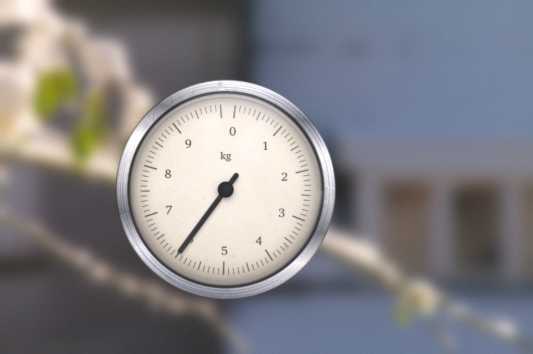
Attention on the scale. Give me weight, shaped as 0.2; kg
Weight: 6; kg
